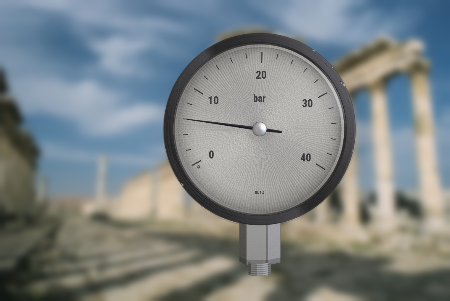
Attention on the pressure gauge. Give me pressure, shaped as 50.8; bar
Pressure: 6; bar
